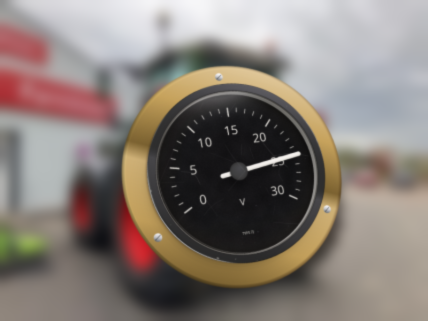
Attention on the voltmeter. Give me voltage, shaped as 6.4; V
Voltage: 25; V
